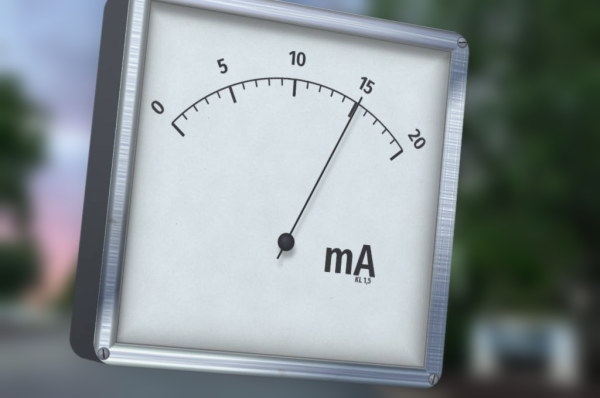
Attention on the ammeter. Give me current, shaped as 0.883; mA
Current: 15; mA
